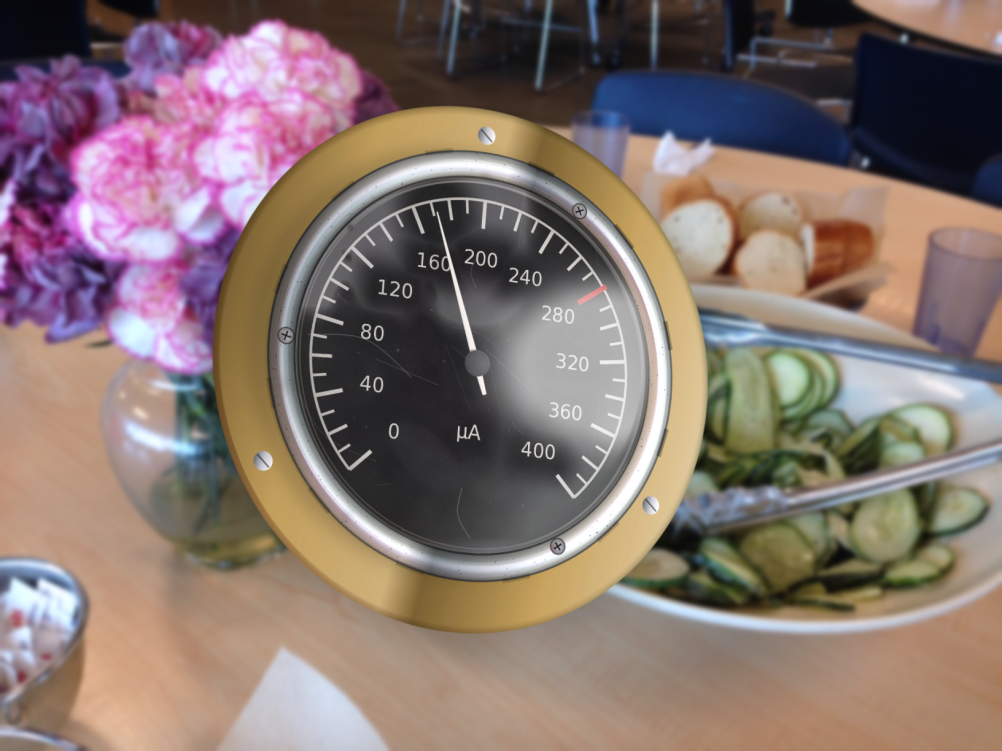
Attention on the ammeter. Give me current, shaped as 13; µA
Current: 170; µA
